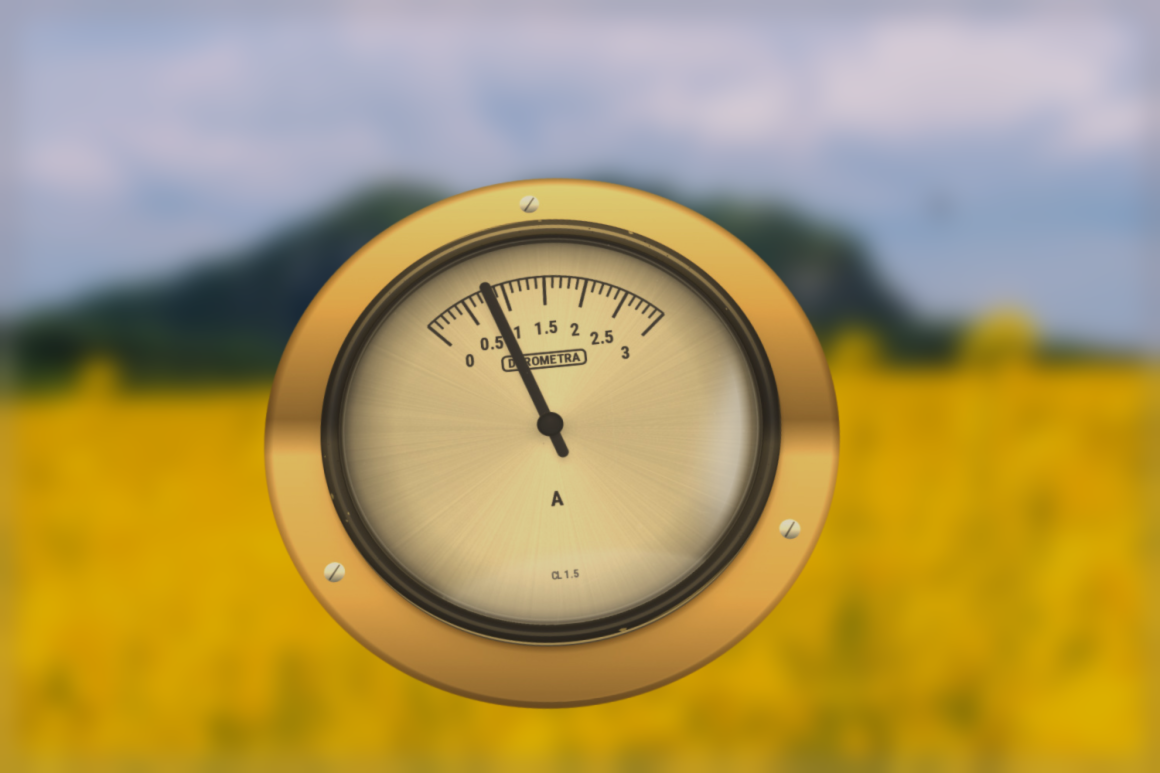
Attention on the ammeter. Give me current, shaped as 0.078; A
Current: 0.8; A
